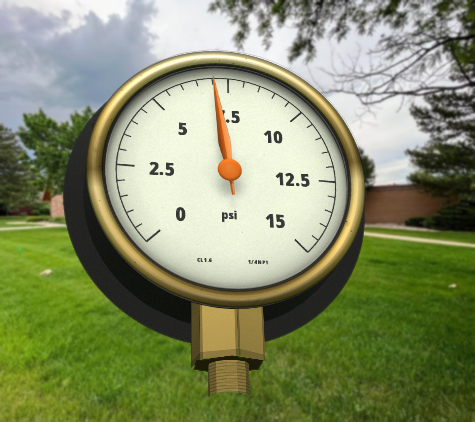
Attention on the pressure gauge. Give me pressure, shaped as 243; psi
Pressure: 7; psi
